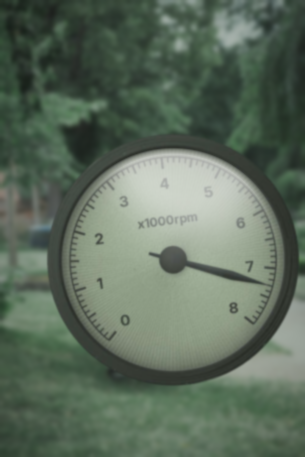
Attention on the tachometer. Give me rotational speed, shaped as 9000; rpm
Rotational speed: 7300; rpm
